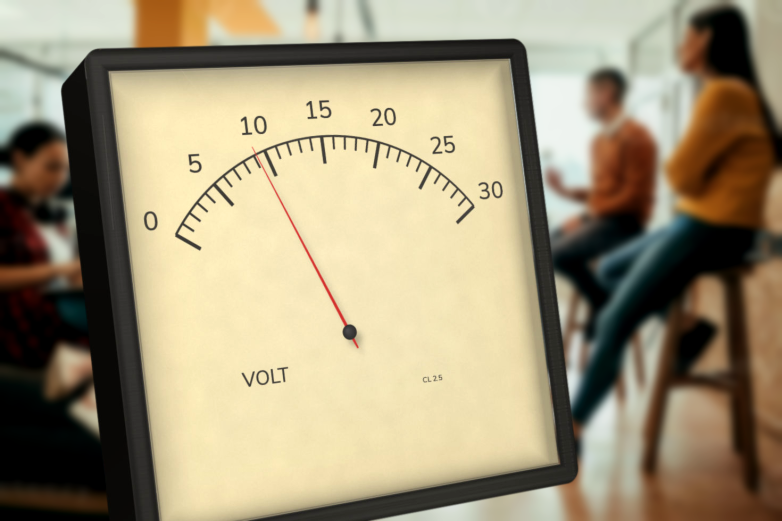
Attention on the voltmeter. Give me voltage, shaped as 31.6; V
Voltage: 9; V
